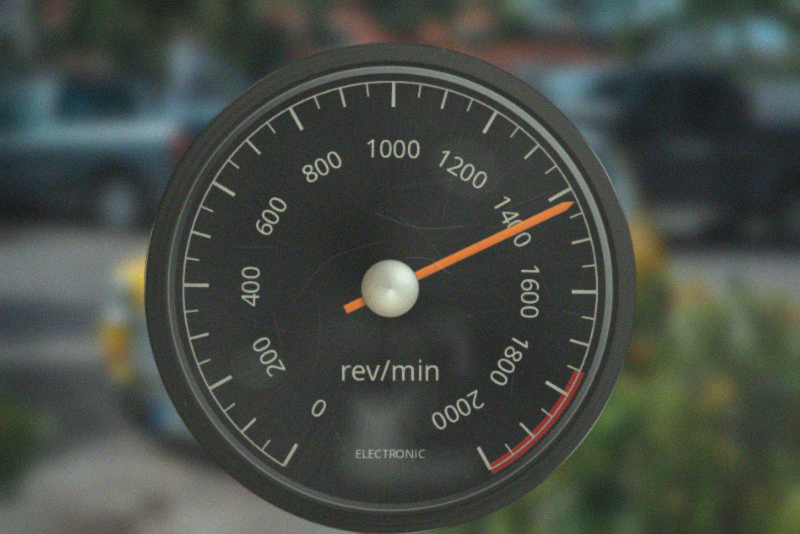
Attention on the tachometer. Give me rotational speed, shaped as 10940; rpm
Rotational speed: 1425; rpm
